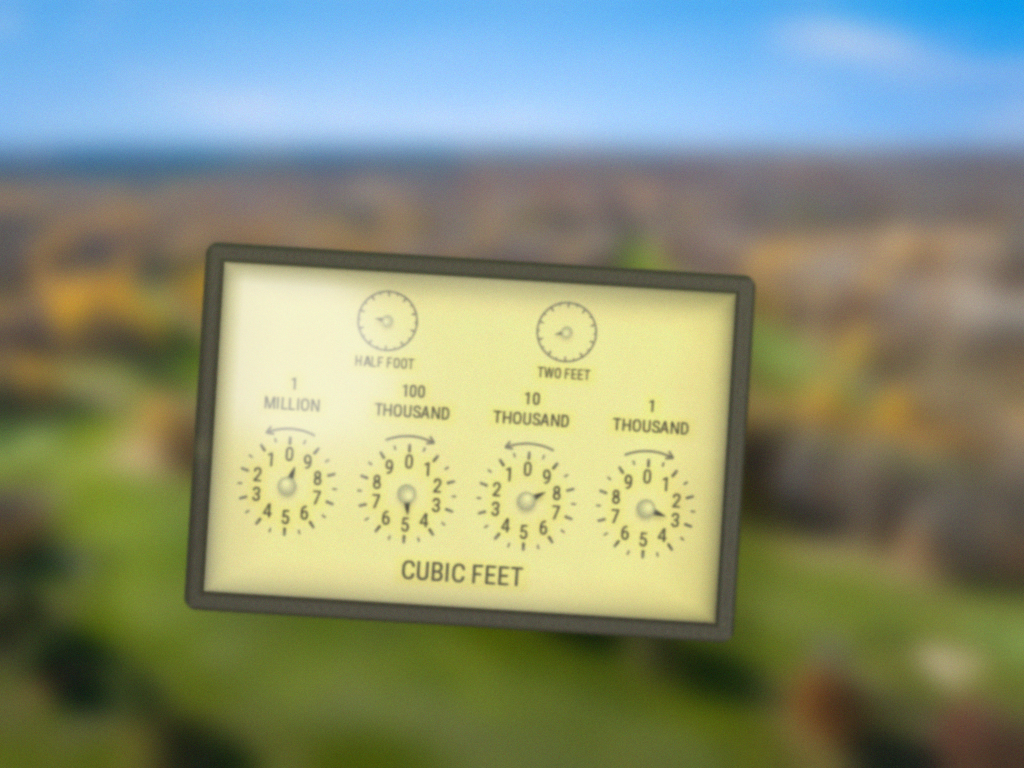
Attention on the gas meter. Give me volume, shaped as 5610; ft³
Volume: 948300; ft³
